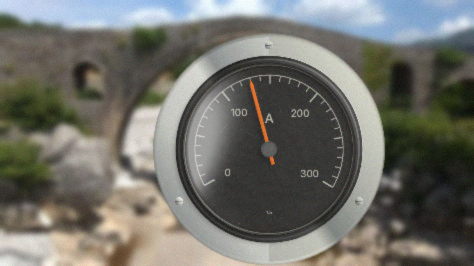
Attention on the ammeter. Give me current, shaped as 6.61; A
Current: 130; A
